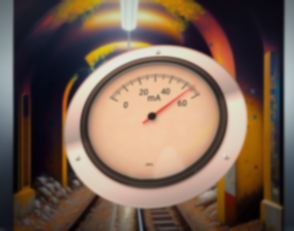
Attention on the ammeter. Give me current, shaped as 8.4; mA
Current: 55; mA
